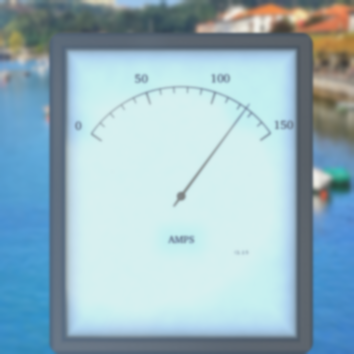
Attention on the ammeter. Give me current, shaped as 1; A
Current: 125; A
